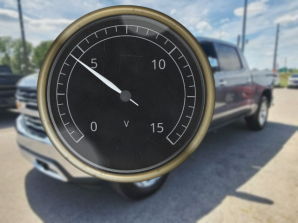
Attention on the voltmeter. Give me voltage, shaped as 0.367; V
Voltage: 4.5; V
